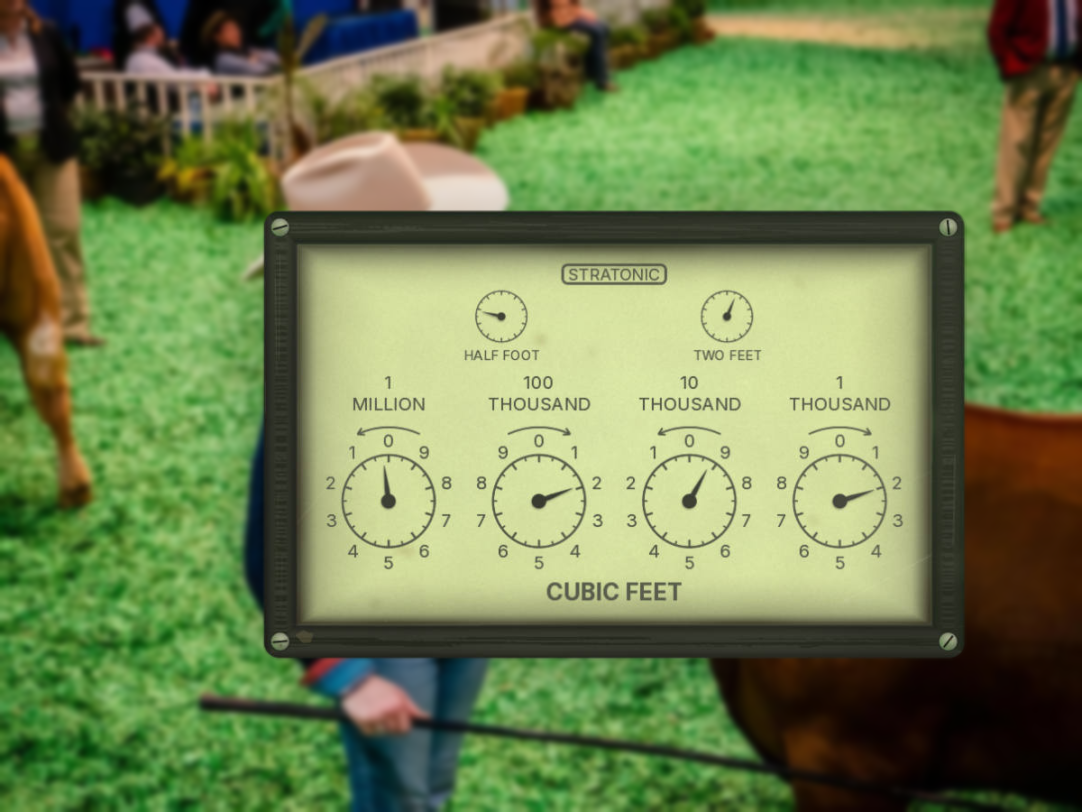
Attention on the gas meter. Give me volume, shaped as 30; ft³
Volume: 19200; ft³
